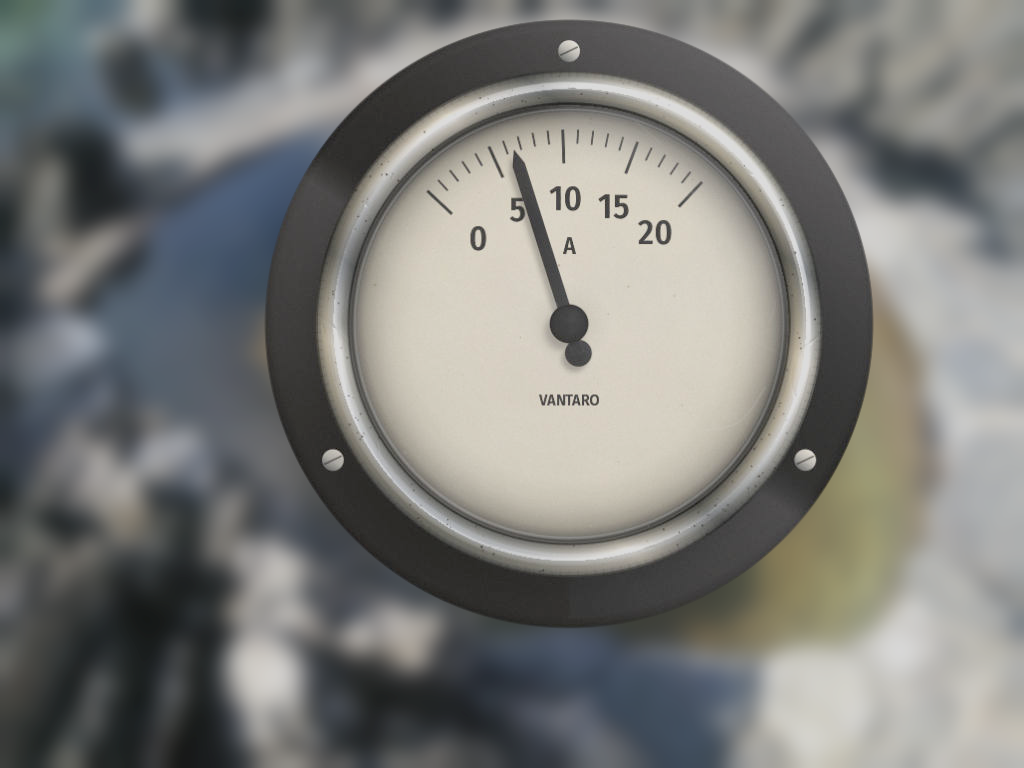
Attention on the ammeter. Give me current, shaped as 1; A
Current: 6.5; A
